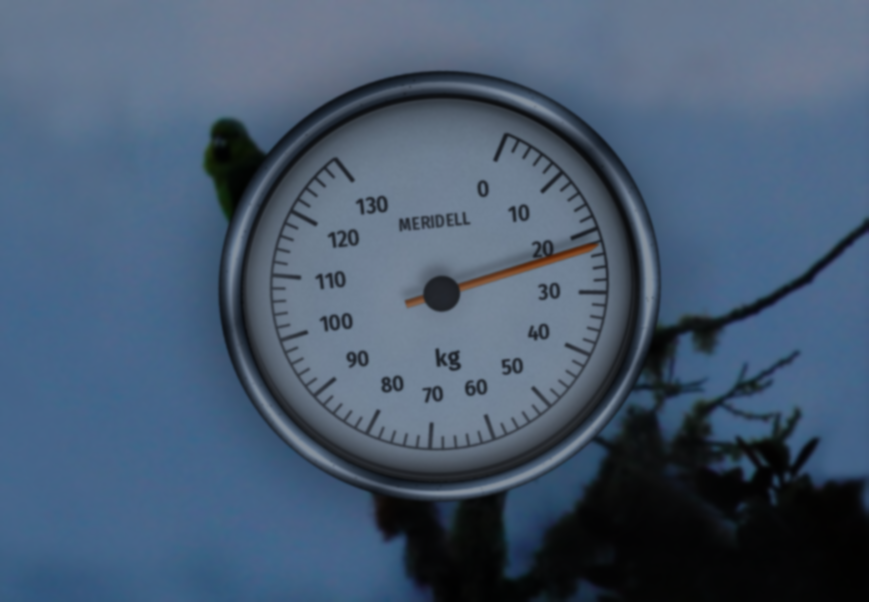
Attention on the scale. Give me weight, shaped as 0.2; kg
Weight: 22; kg
